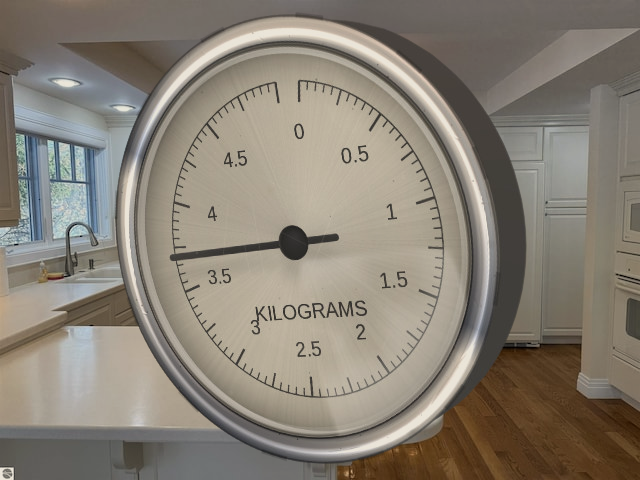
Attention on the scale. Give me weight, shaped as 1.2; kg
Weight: 3.7; kg
